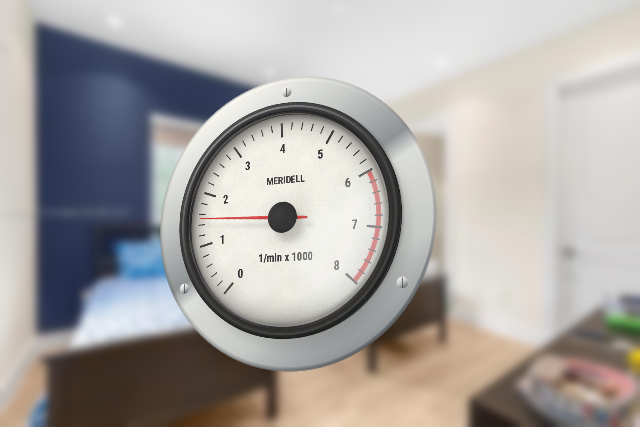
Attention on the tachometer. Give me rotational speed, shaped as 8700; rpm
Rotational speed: 1500; rpm
